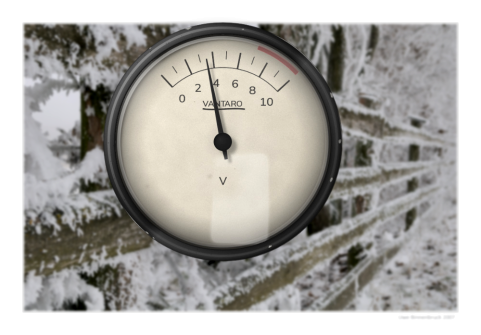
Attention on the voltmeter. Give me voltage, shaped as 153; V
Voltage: 3.5; V
